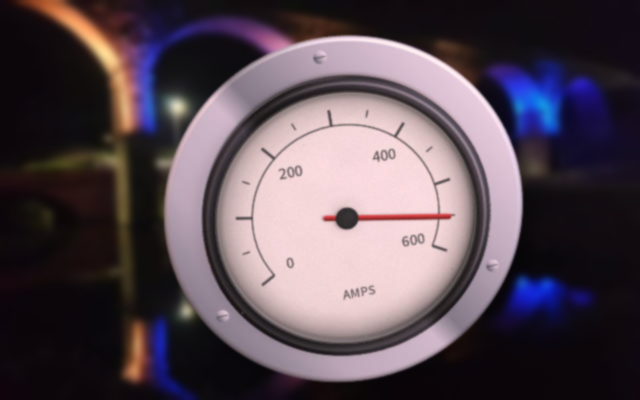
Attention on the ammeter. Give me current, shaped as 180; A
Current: 550; A
